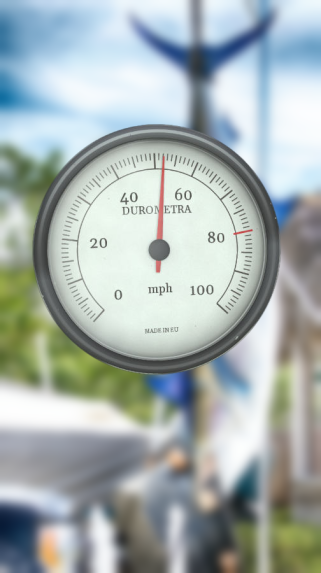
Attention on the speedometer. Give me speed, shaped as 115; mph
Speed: 52; mph
